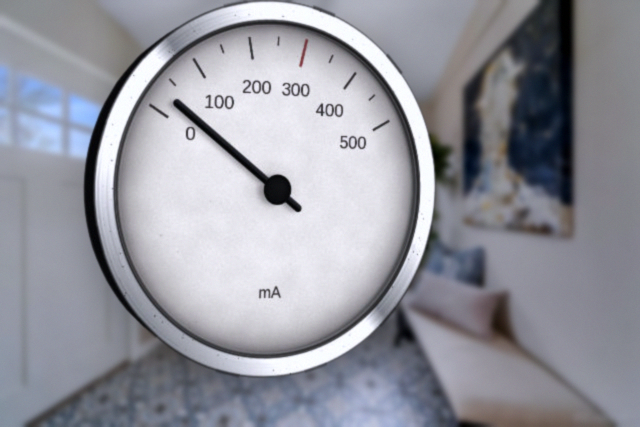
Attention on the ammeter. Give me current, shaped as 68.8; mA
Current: 25; mA
